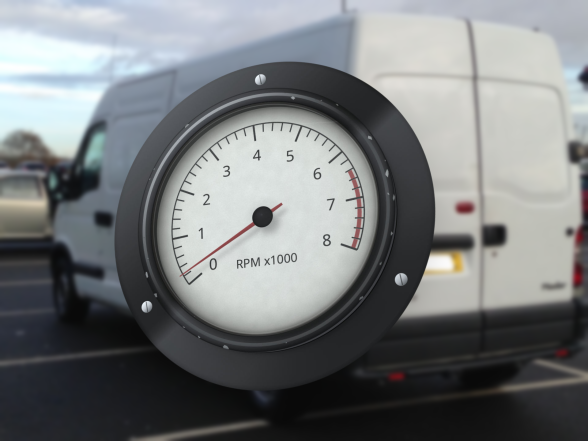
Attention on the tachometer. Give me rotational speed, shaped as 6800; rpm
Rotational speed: 200; rpm
